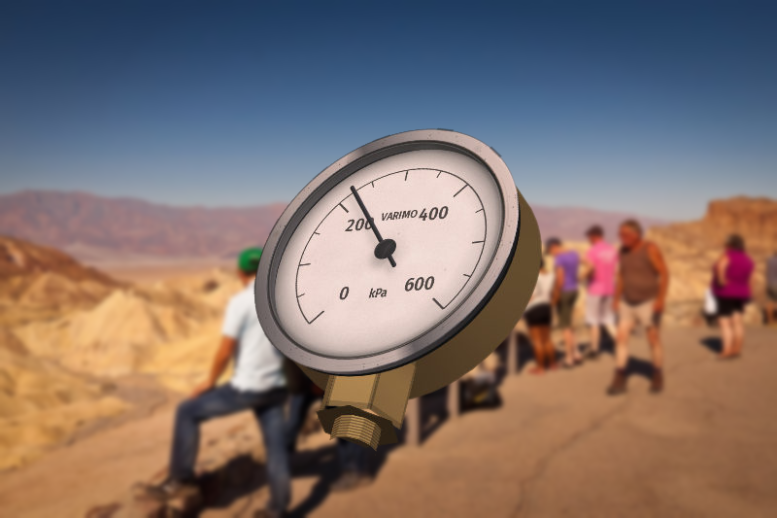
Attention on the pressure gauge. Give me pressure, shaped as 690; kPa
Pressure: 225; kPa
